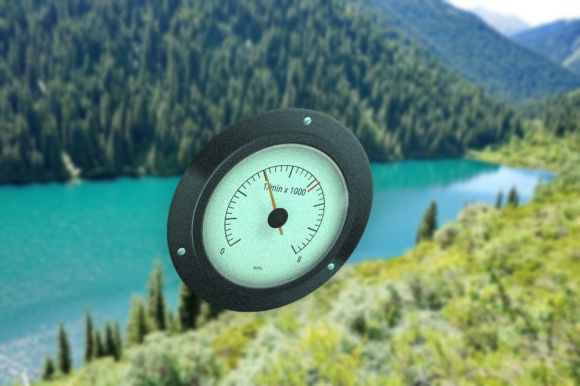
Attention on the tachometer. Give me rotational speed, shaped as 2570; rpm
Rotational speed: 3000; rpm
